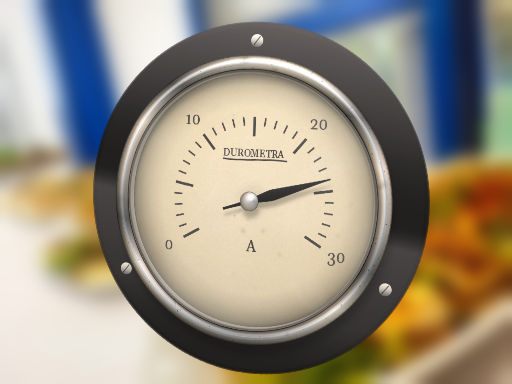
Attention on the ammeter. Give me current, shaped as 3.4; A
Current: 24; A
